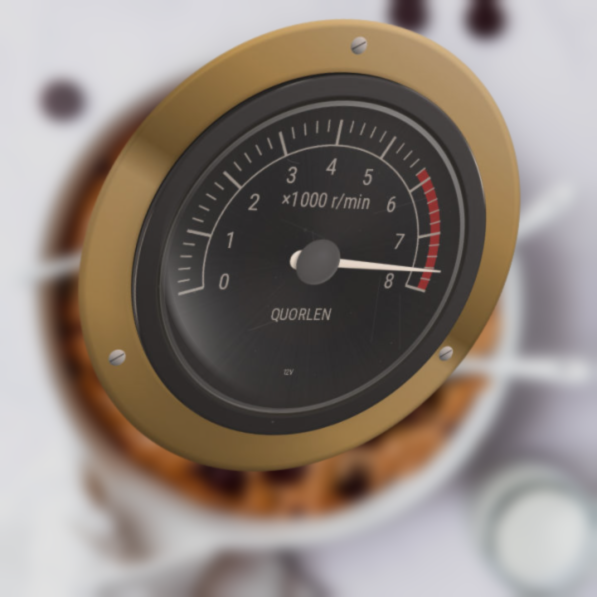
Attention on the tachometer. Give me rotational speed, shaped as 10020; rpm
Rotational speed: 7600; rpm
